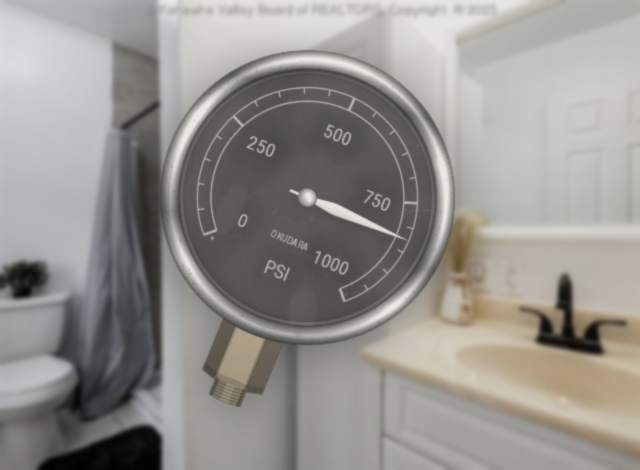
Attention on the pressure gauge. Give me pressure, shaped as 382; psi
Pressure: 825; psi
